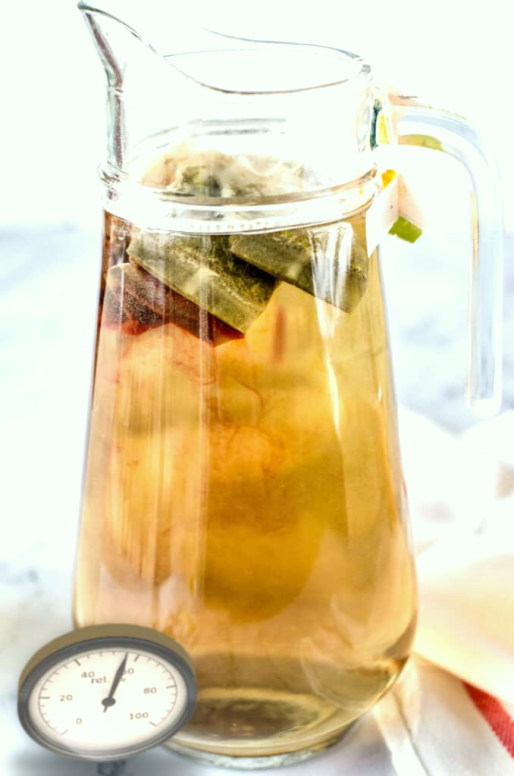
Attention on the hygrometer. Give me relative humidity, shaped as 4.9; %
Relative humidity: 56; %
